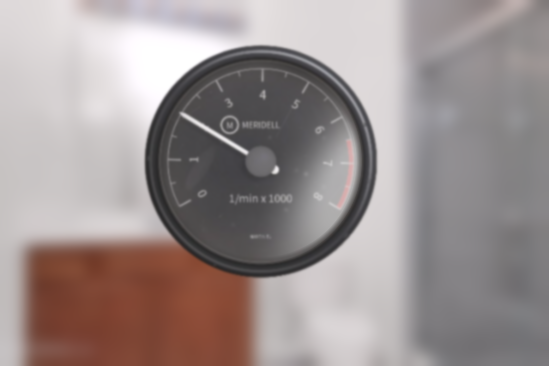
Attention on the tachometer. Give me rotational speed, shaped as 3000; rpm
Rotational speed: 2000; rpm
